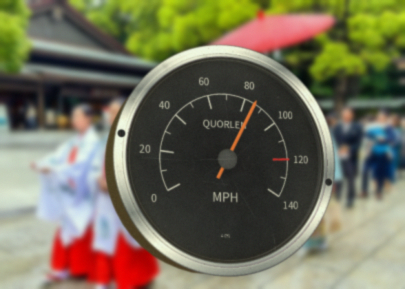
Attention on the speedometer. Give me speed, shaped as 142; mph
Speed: 85; mph
